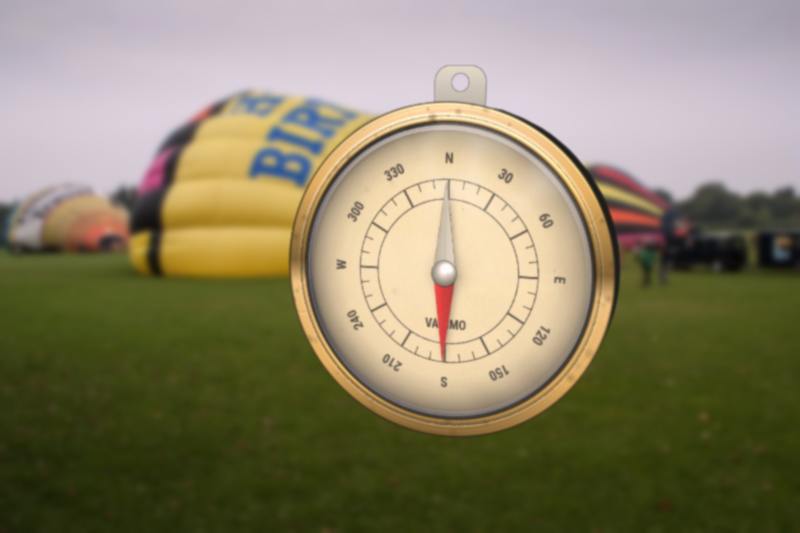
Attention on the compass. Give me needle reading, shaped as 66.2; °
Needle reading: 180; °
